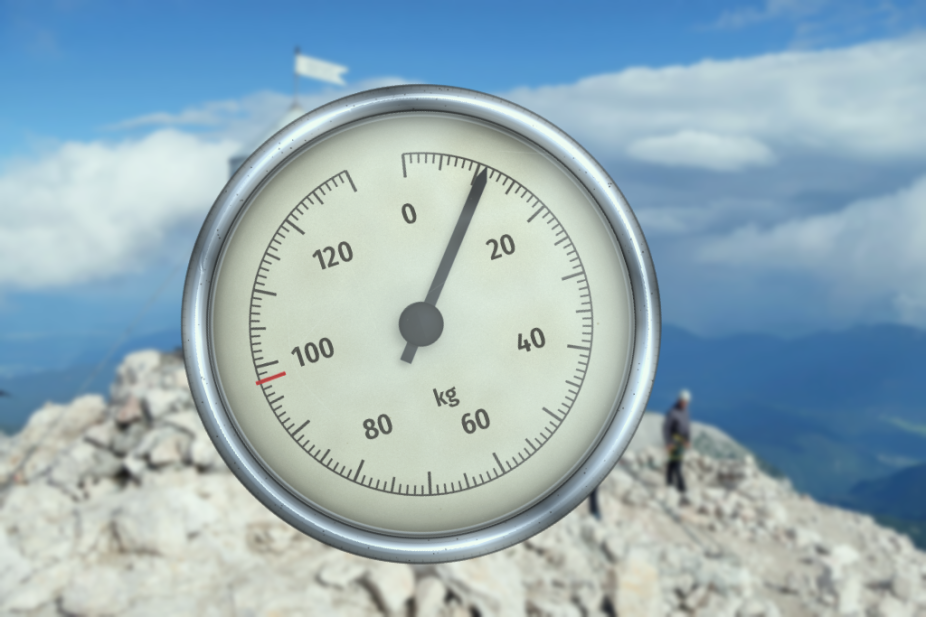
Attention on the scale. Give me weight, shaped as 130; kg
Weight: 11; kg
